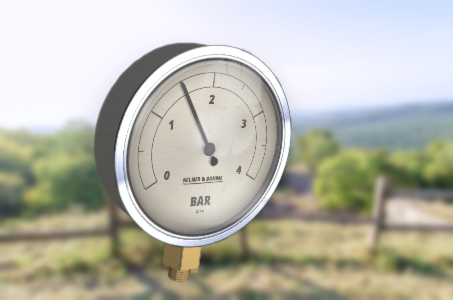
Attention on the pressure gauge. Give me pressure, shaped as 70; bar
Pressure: 1.5; bar
